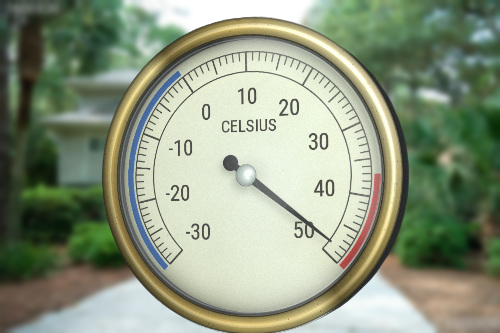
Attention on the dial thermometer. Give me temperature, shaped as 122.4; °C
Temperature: 48; °C
